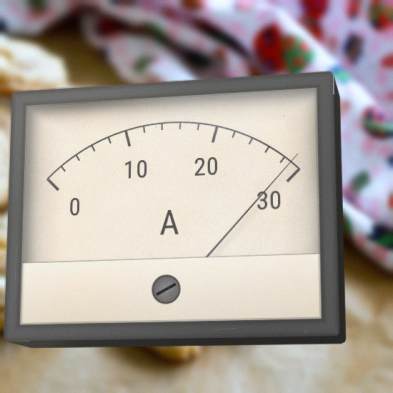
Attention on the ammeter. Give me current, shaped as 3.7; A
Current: 29; A
